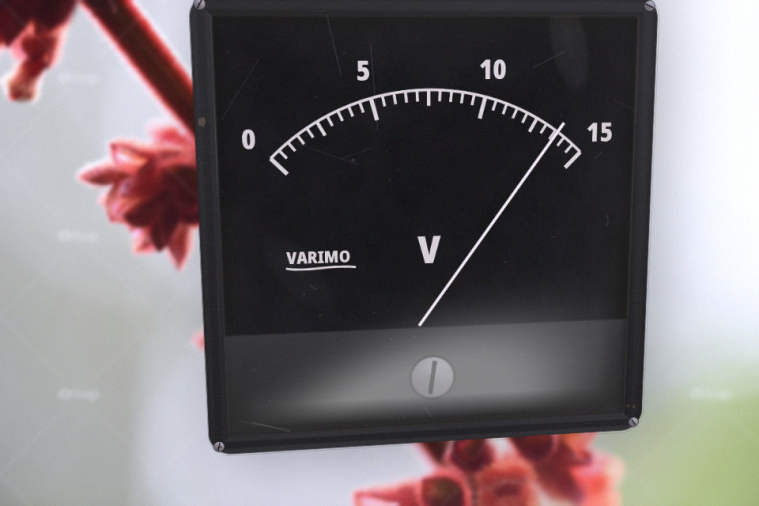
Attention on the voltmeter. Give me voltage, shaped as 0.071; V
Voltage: 13.5; V
